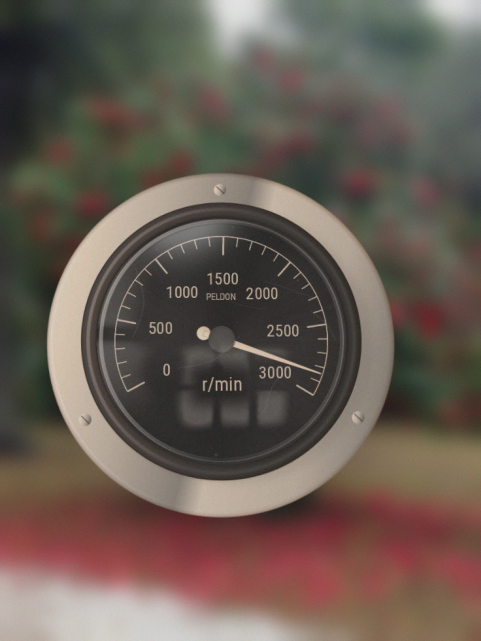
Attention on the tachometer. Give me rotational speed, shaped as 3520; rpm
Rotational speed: 2850; rpm
